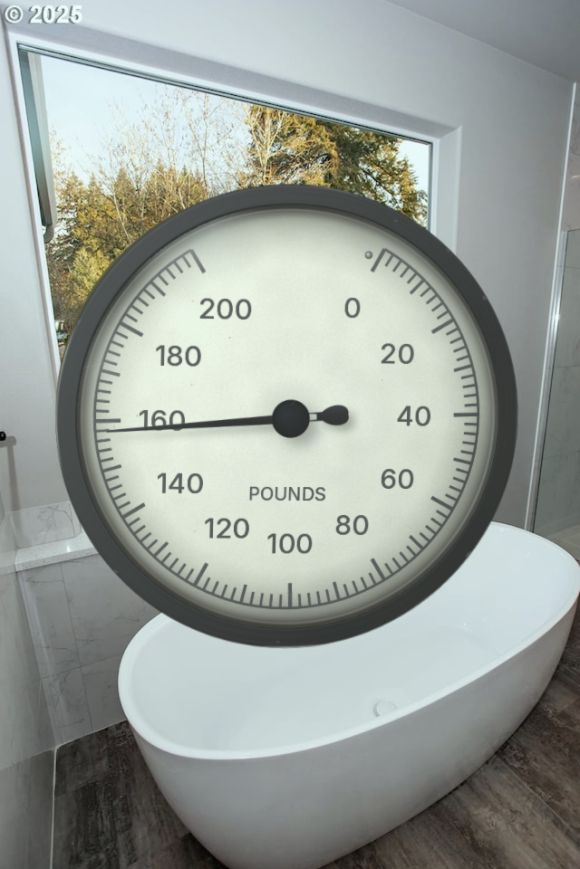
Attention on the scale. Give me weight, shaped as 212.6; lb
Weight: 158; lb
